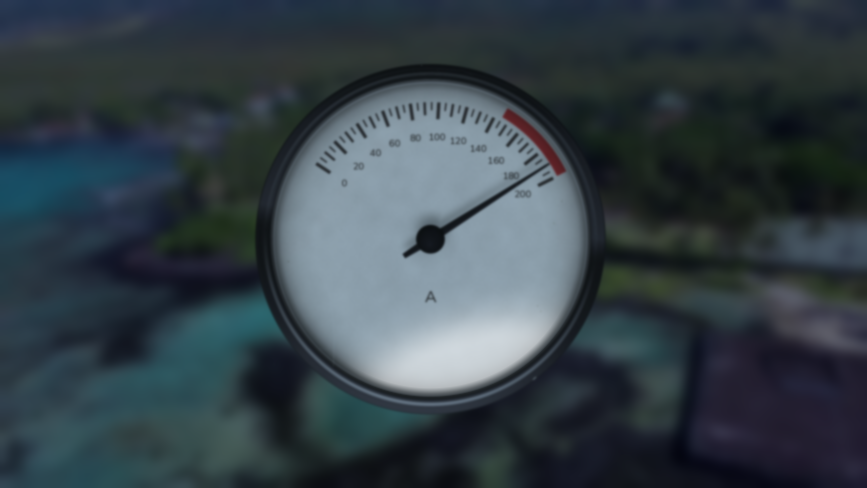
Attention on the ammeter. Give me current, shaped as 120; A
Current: 190; A
